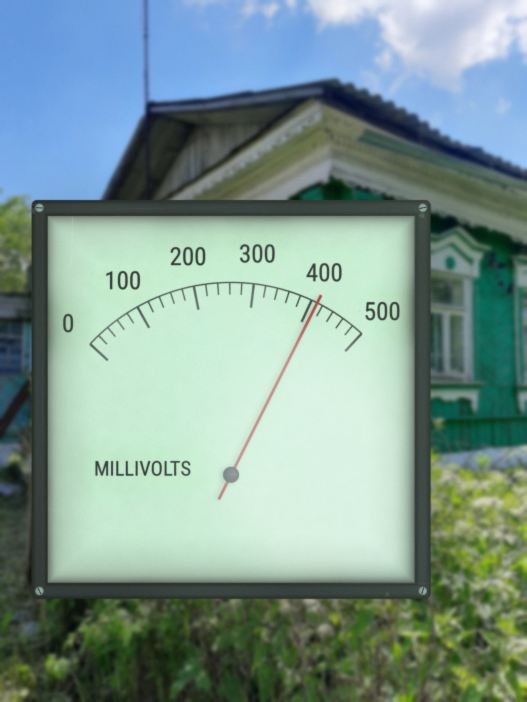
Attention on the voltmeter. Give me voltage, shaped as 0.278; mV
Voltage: 410; mV
